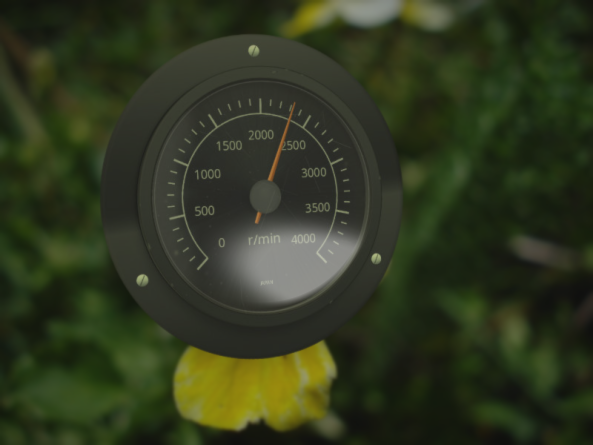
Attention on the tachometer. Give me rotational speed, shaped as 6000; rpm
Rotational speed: 2300; rpm
